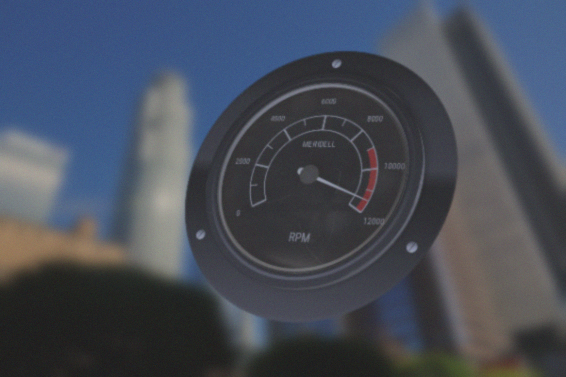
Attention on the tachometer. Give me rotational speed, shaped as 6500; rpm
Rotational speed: 11500; rpm
